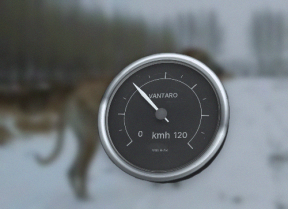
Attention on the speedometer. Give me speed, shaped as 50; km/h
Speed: 40; km/h
